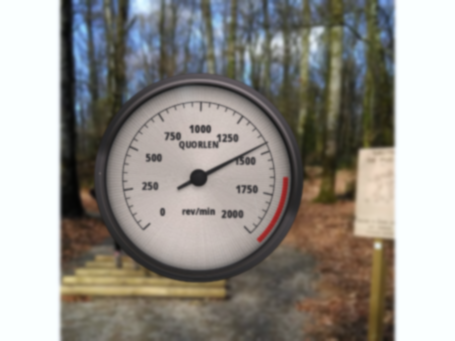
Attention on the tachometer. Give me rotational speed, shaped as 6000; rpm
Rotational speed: 1450; rpm
